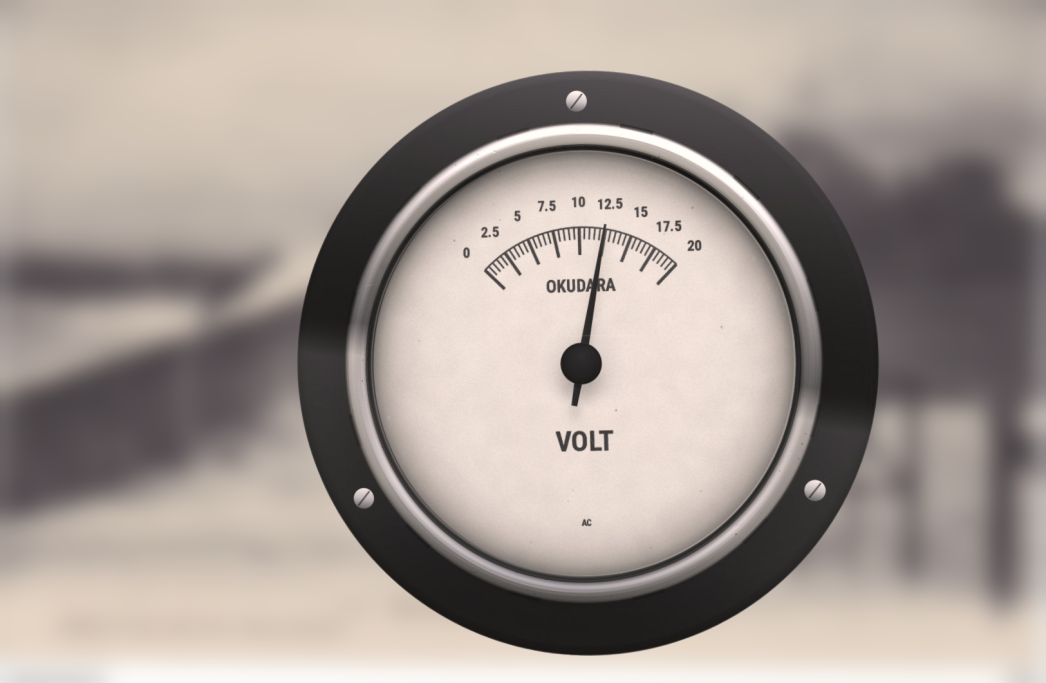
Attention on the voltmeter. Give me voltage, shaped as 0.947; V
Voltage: 12.5; V
